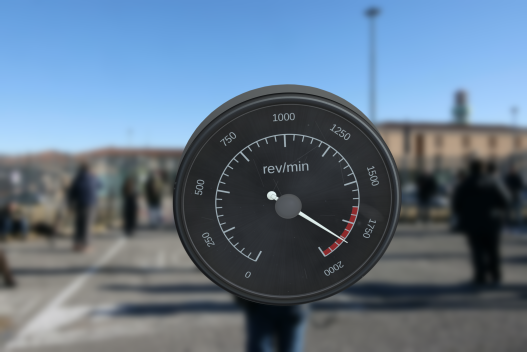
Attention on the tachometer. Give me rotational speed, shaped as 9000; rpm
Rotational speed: 1850; rpm
